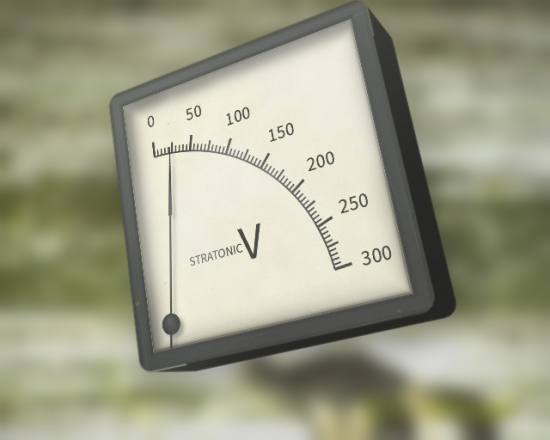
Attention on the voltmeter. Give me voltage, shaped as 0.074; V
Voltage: 25; V
